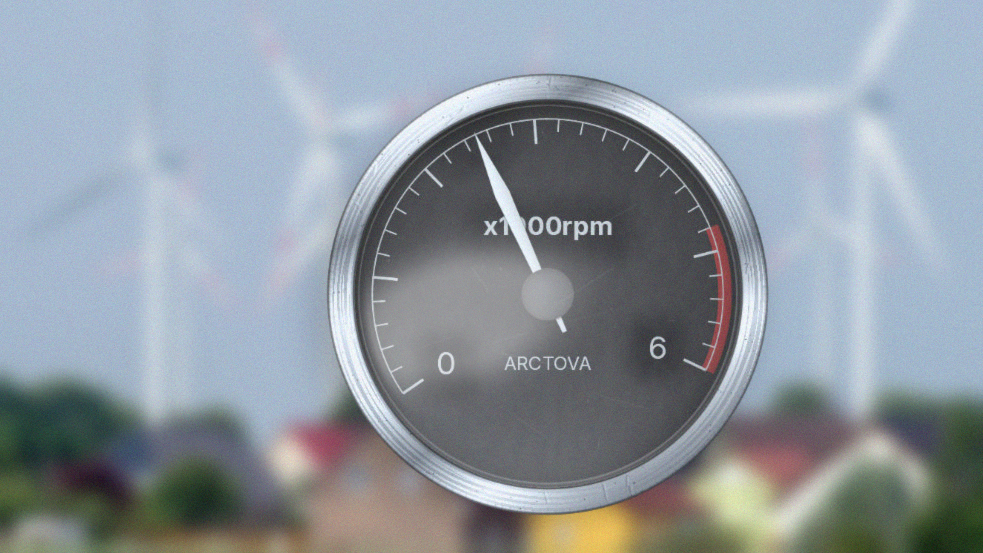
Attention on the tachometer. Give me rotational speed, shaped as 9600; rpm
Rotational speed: 2500; rpm
